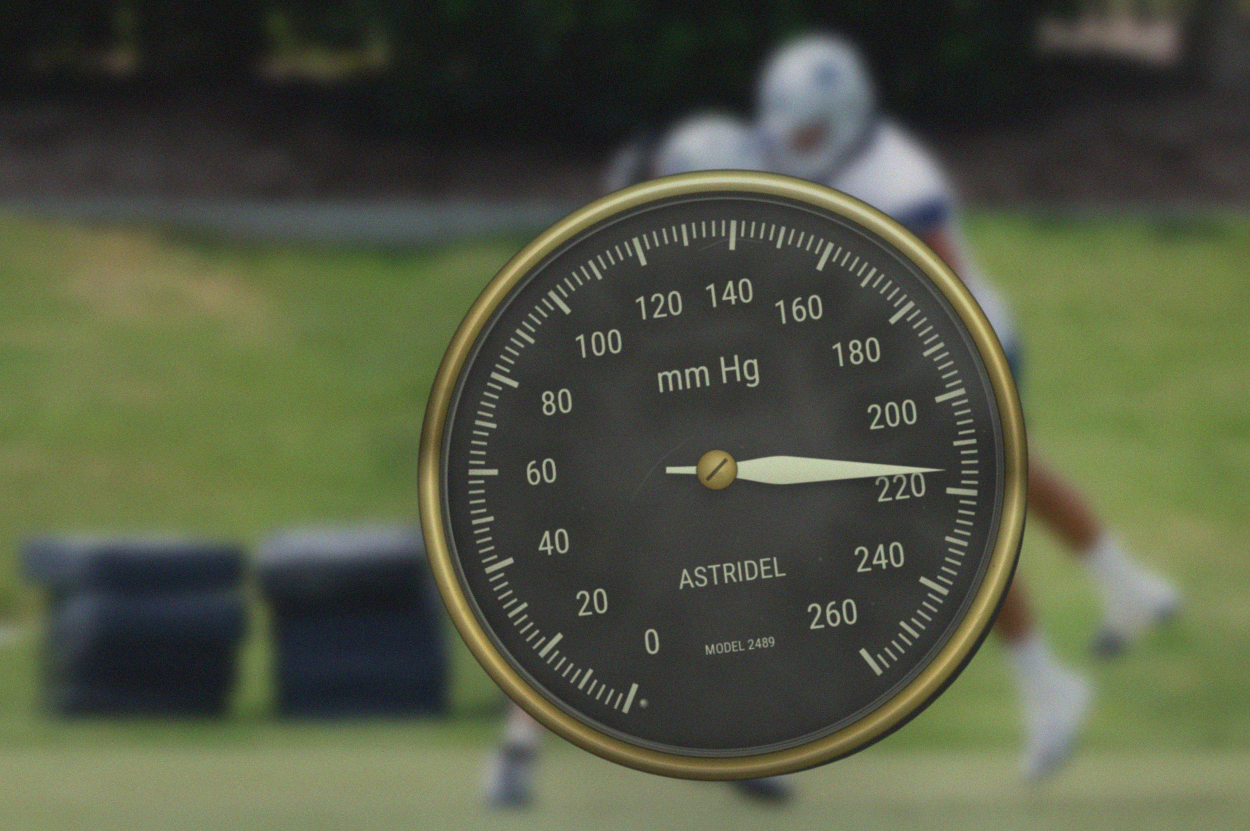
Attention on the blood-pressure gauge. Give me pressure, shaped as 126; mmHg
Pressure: 216; mmHg
